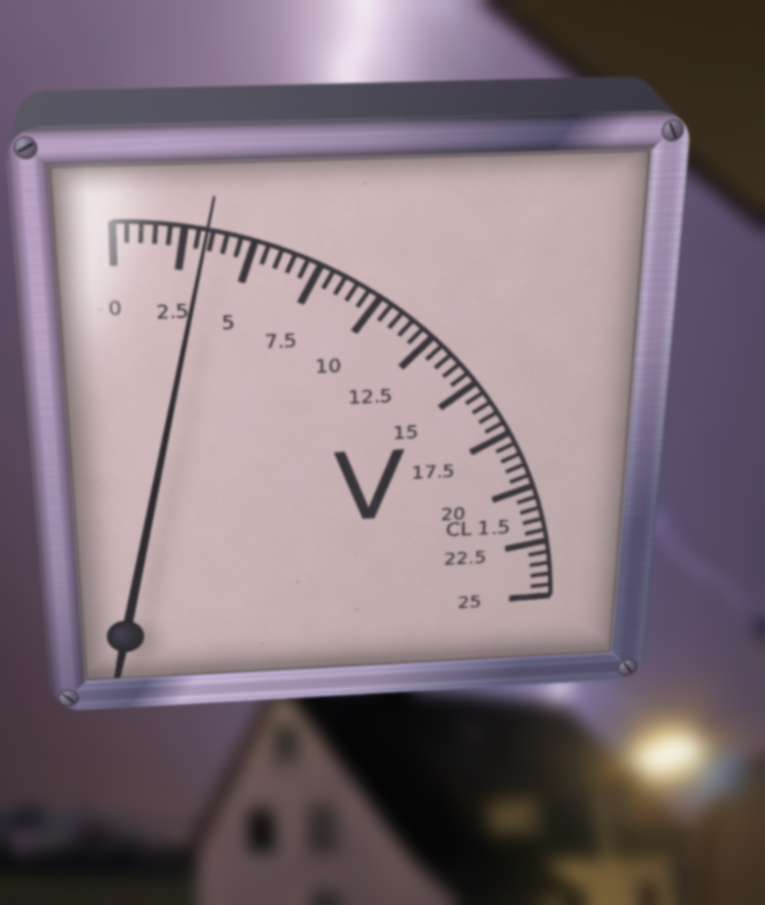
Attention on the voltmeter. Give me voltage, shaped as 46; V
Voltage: 3.25; V
